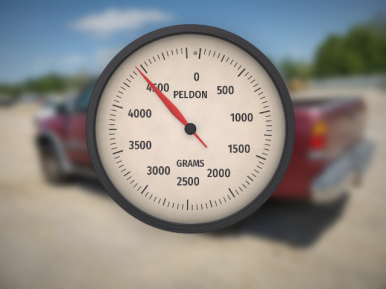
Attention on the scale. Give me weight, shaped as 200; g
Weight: 4450; g
